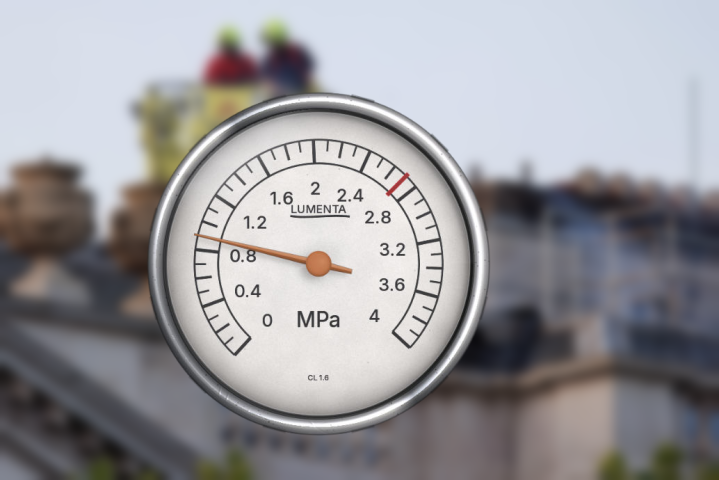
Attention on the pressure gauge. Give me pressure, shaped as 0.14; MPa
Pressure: 0.9; MPa
